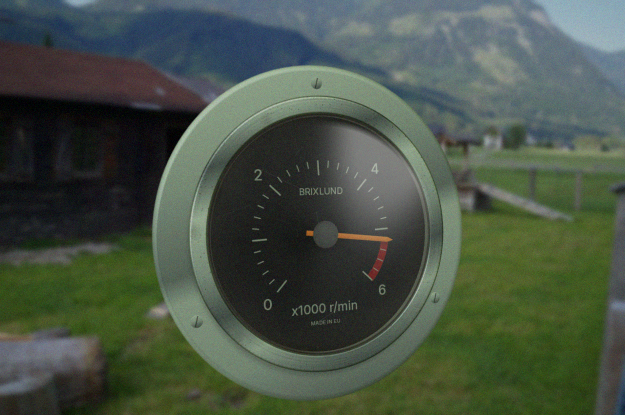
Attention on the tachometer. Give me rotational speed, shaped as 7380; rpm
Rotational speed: 5200; rpm
